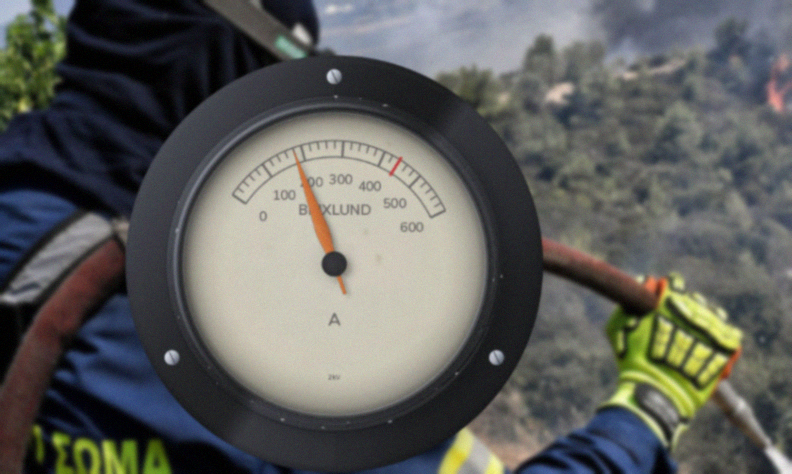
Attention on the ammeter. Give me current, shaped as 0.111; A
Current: 180; A
